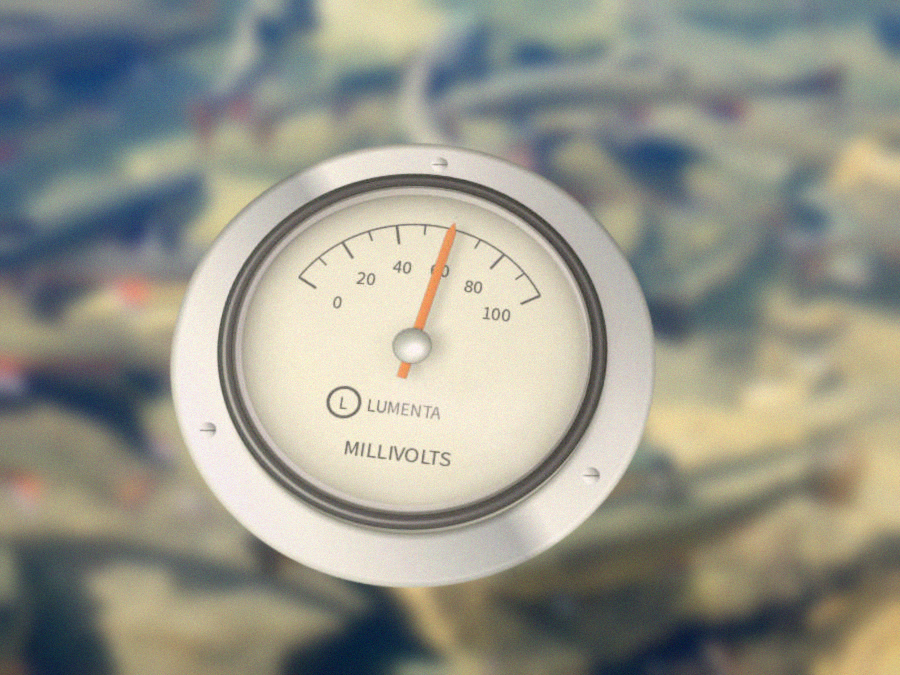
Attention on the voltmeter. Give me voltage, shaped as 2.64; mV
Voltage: 60; mV
